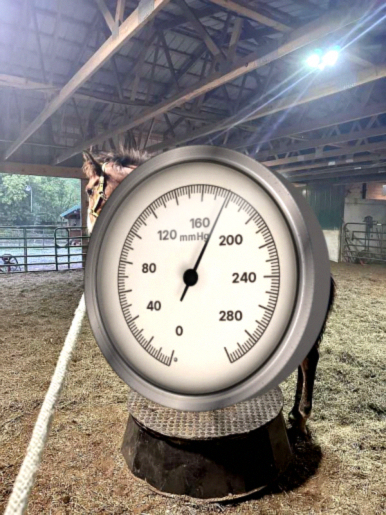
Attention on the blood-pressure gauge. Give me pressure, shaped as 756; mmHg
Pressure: 180; mmHg
